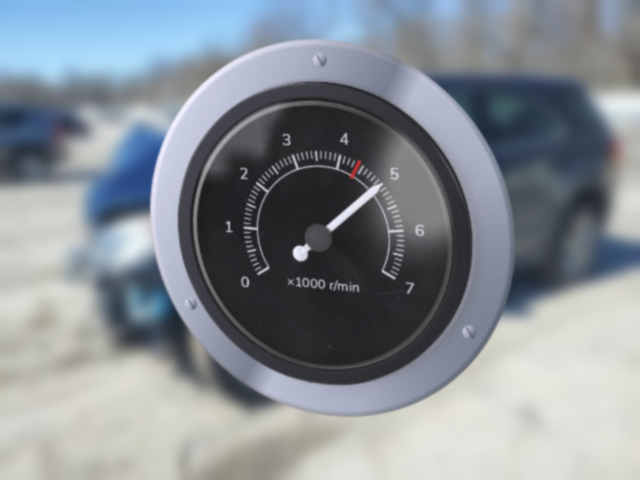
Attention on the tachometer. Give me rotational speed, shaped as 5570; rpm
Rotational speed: 5000; rpm
